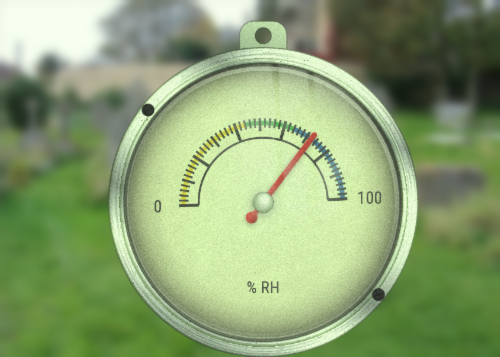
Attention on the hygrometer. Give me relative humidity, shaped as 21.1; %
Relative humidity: 72; %
